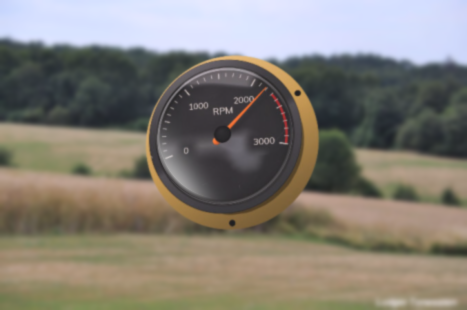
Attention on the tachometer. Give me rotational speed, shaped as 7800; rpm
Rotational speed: 2200; rpm
